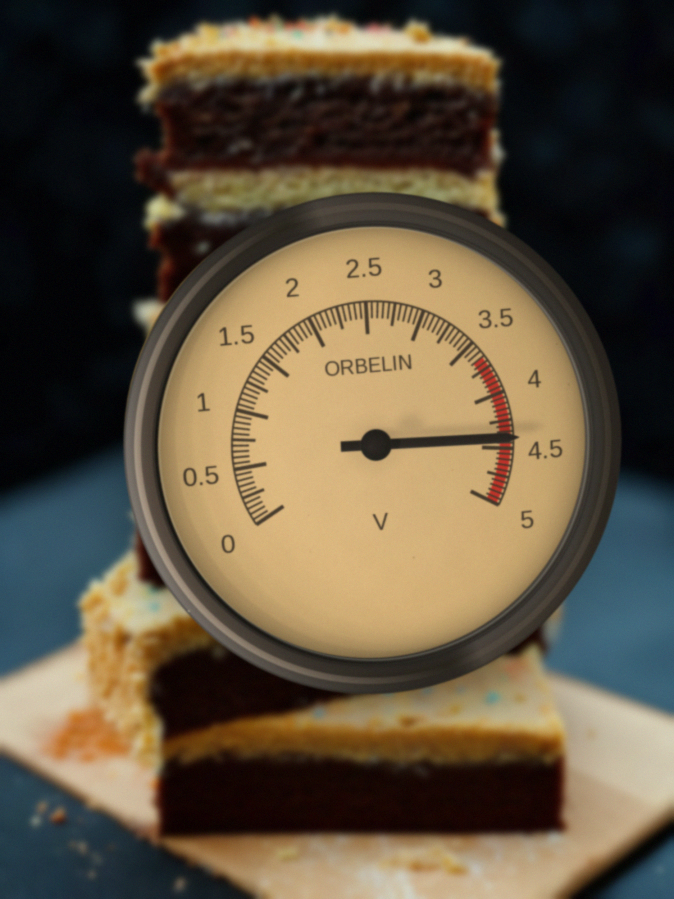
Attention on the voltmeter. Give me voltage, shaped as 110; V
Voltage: 4.4; V
